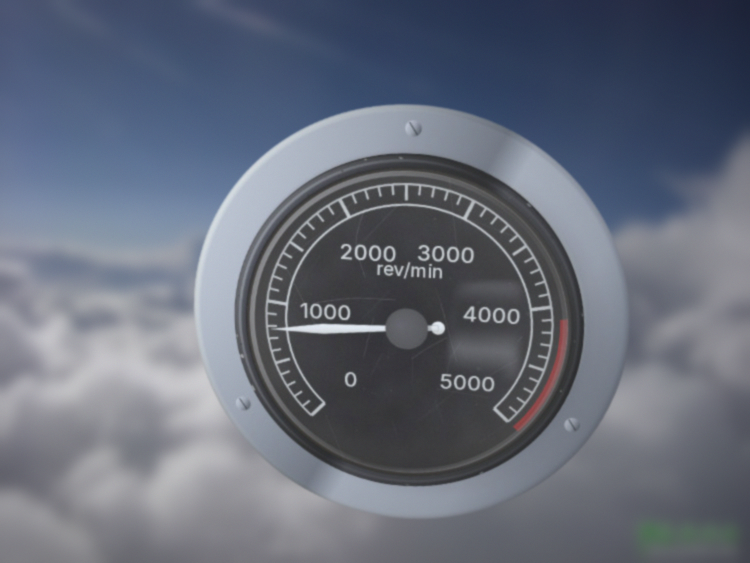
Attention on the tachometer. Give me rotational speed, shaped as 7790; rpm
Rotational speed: 800; rpm
